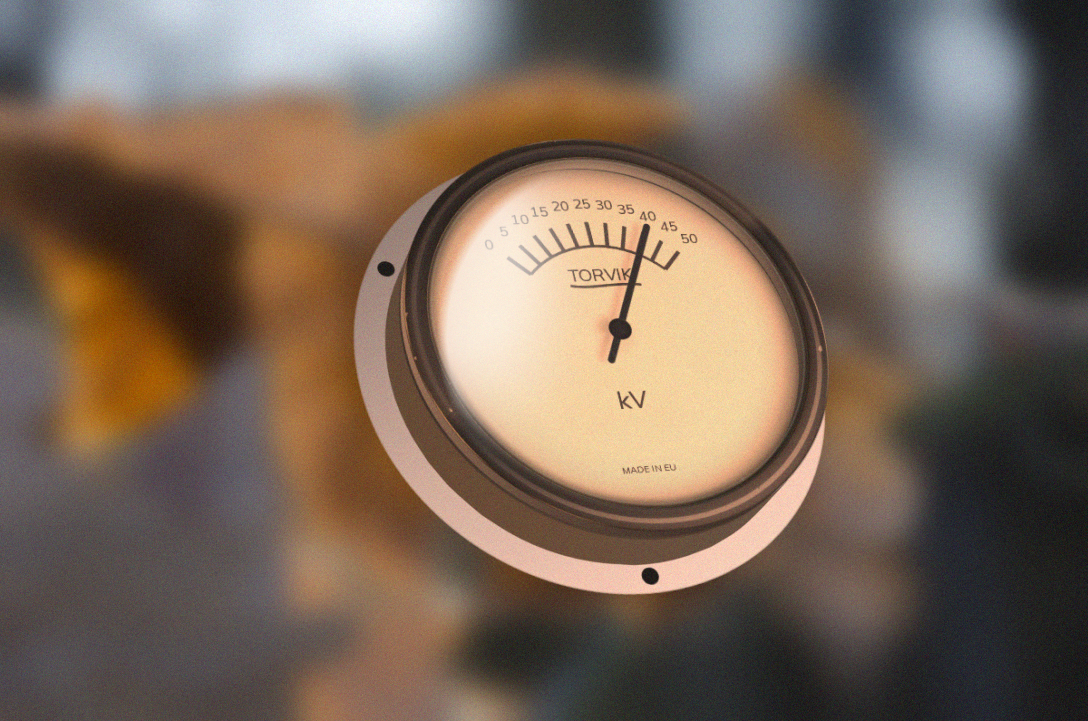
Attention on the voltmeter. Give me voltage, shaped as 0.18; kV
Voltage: 40; kV
